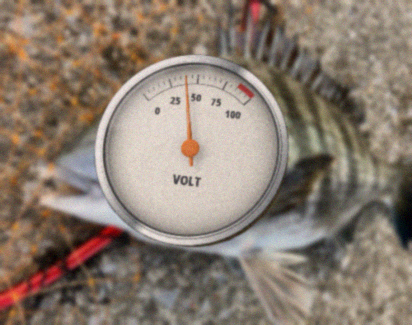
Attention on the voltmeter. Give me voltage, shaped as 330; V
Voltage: 40; V
